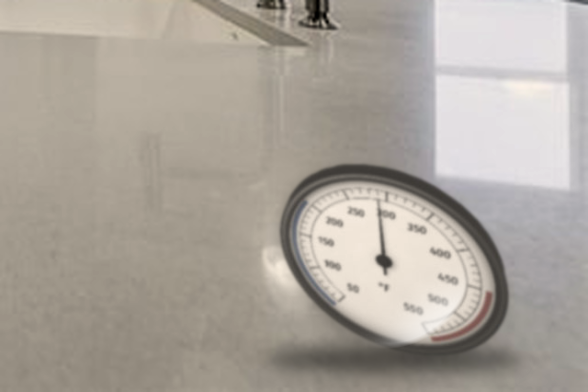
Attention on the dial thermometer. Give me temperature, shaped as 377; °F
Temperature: 290; °F
